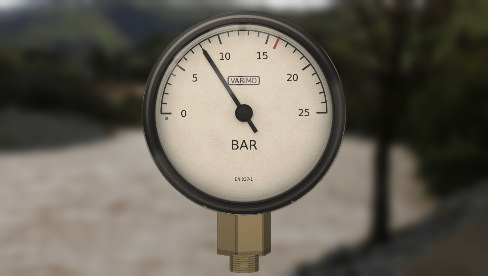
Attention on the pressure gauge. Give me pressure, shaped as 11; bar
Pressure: 8; bar
